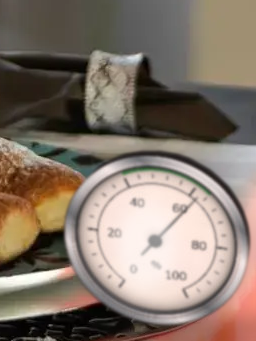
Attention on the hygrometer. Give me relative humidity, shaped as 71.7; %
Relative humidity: 62; %
